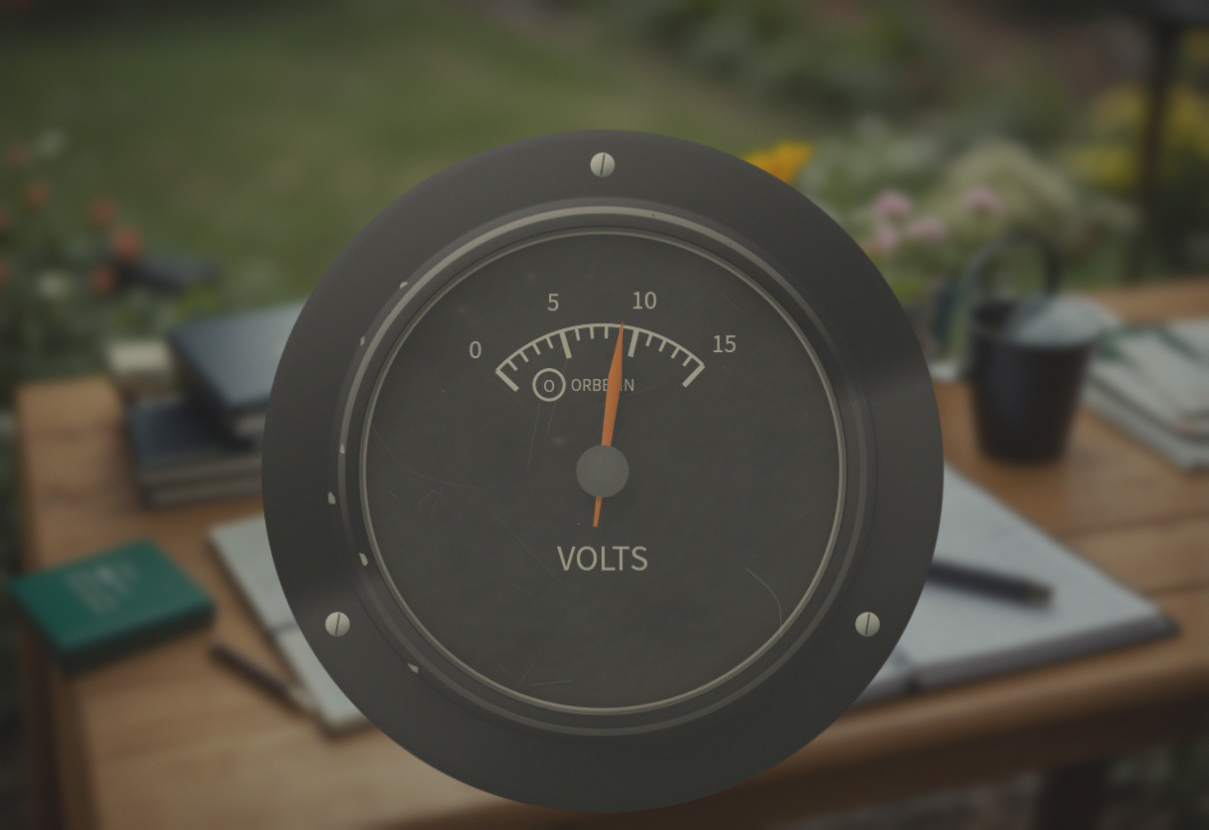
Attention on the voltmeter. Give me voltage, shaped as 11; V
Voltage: 9; V
